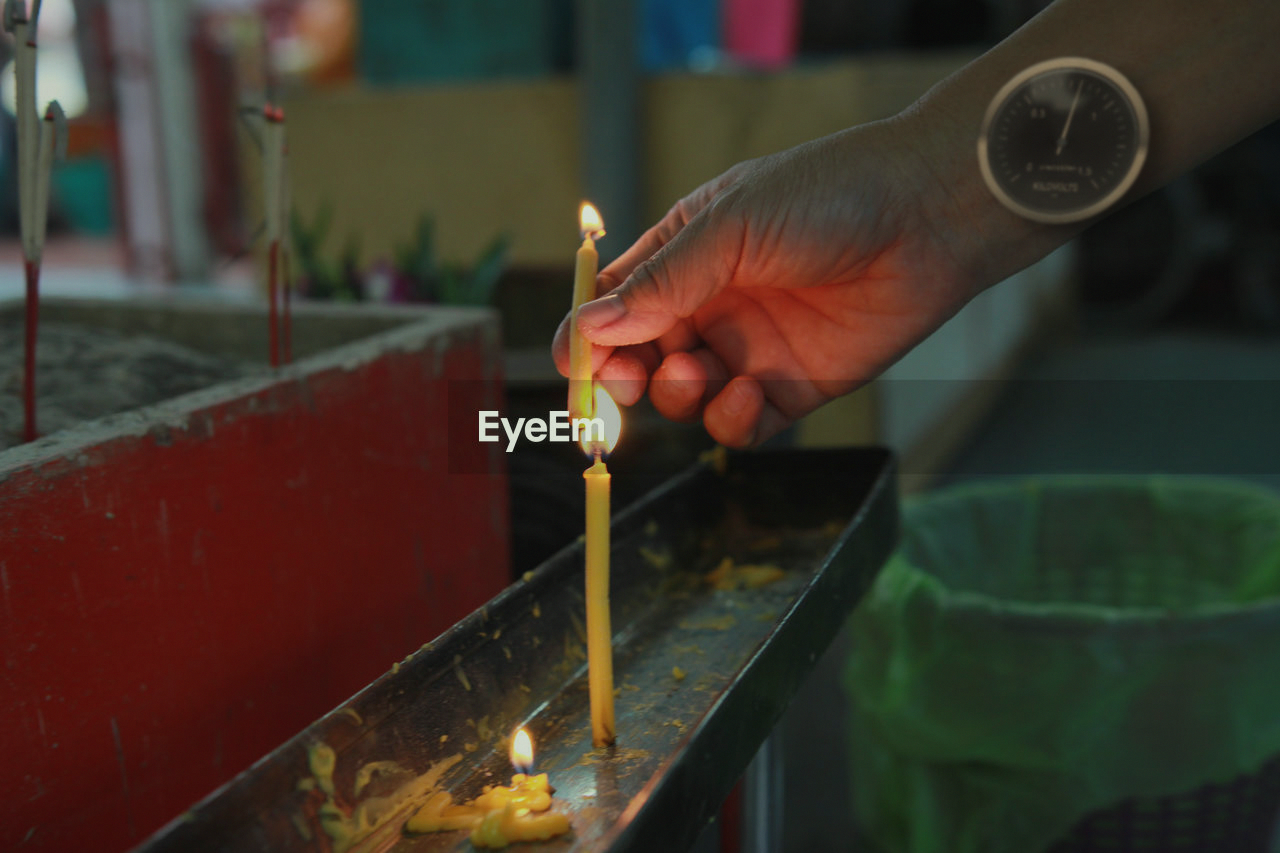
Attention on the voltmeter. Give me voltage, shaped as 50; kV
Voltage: 0.8; kV
